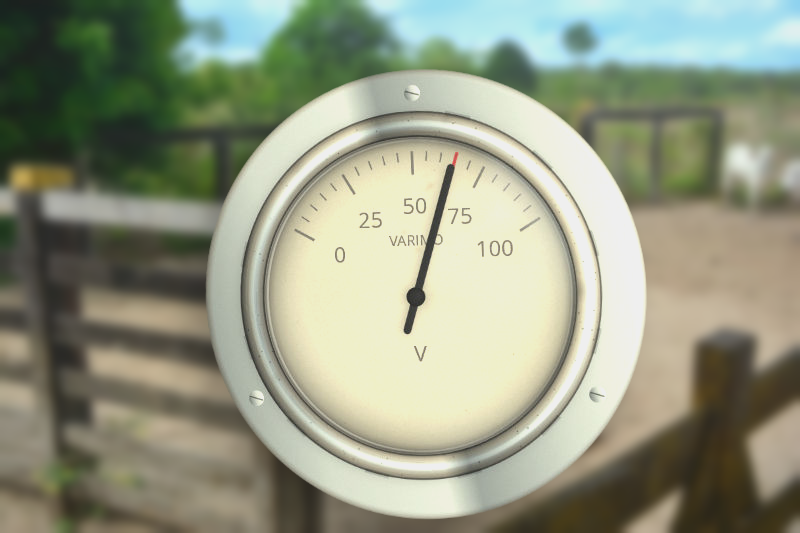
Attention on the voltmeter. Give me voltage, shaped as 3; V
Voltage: 65; V
